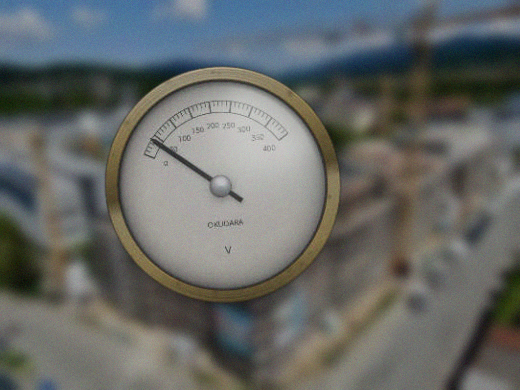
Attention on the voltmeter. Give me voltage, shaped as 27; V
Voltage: 40; V
